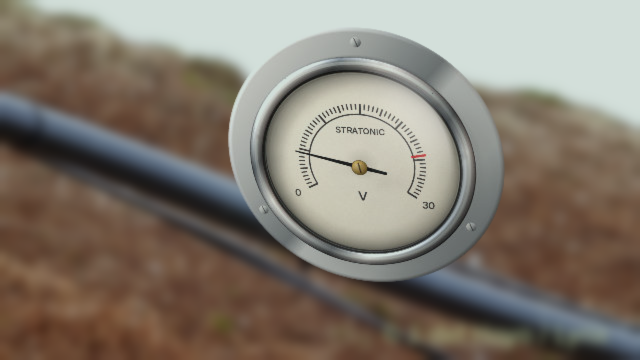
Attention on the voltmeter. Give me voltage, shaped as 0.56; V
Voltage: 5; V
